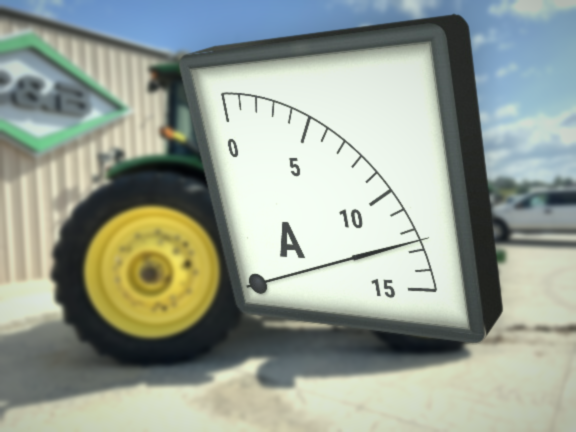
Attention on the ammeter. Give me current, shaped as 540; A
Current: 12.5; A
